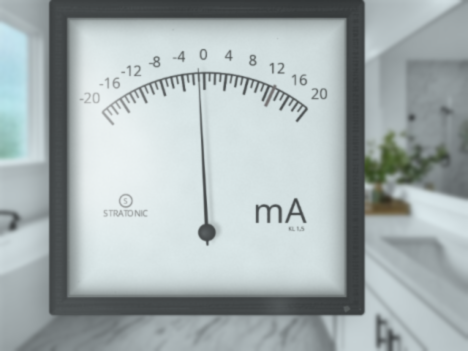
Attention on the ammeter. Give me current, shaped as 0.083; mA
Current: -1; mA
